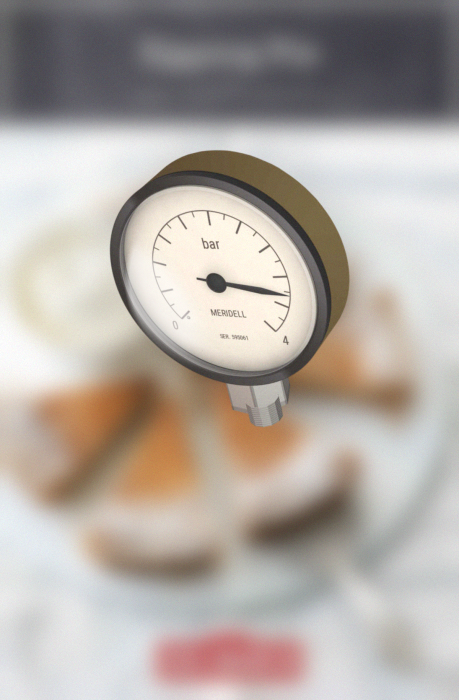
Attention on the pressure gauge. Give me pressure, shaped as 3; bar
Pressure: 3.4; bar
